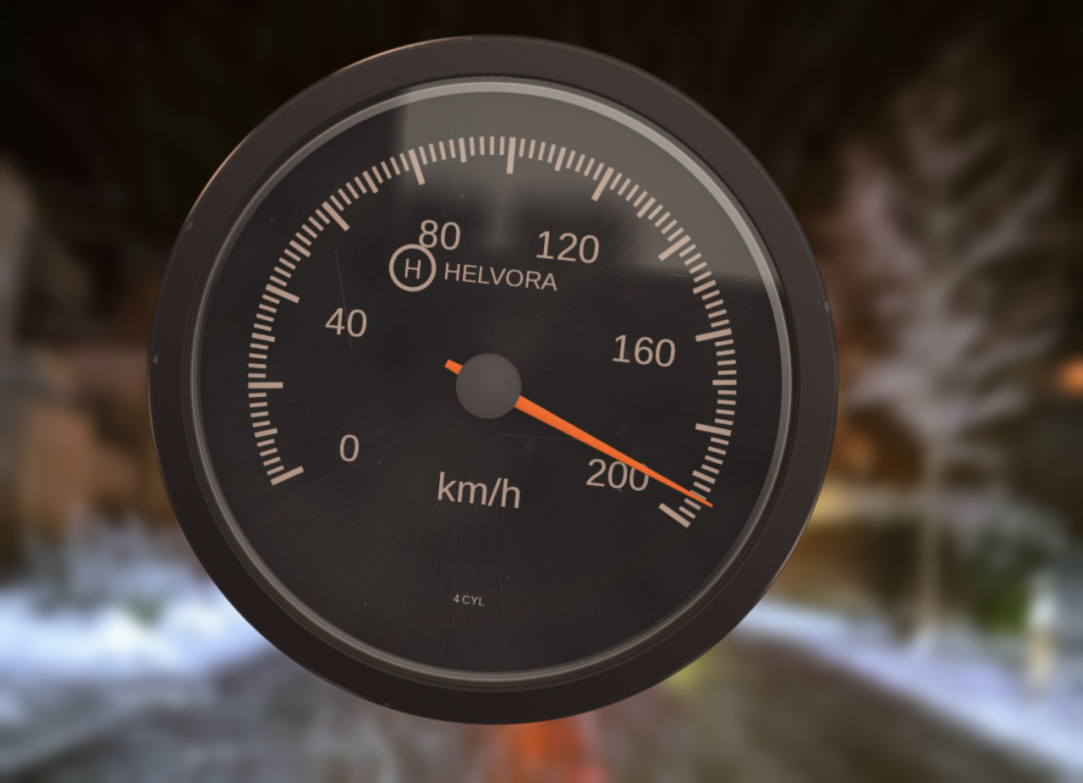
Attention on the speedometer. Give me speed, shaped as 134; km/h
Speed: 194; km/h
